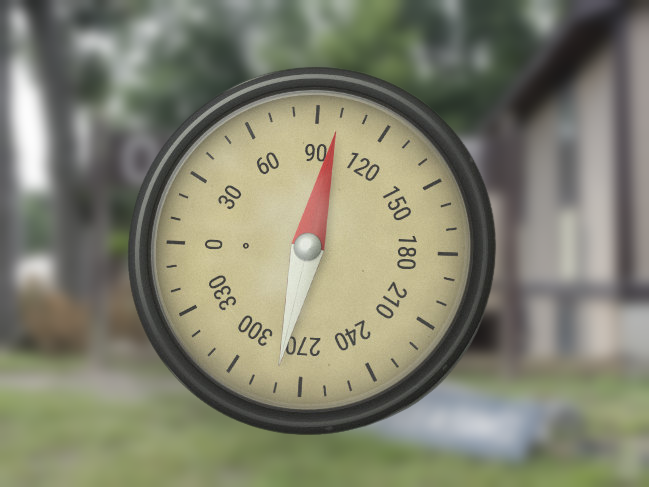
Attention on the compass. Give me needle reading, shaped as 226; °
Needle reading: 100; °
